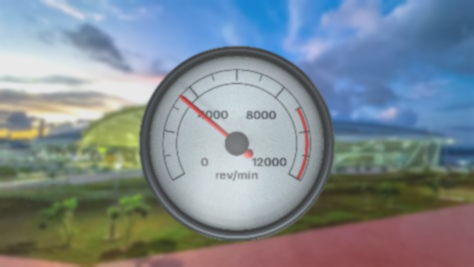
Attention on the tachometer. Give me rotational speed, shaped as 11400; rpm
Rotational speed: 3500; rpm
